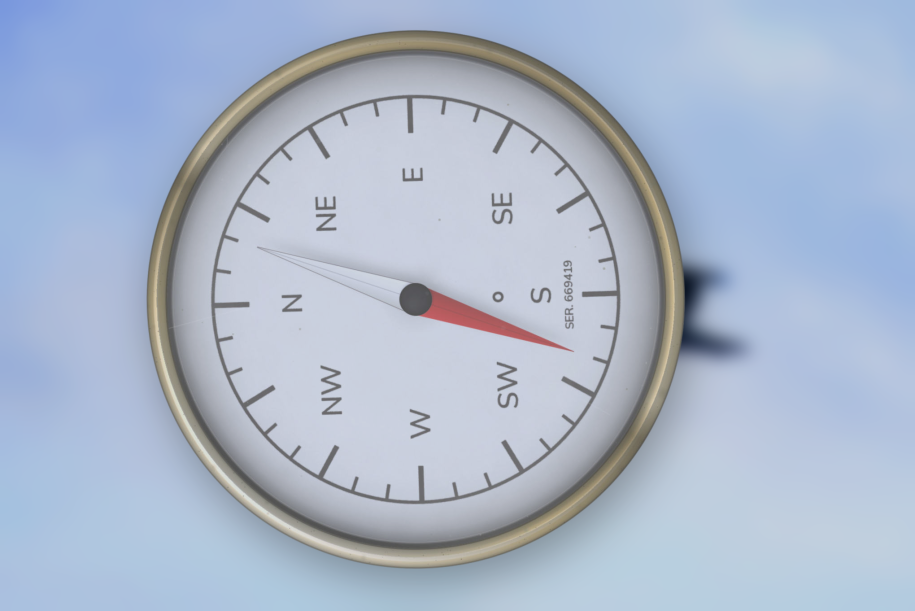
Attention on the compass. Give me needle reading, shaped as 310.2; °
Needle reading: 200; °
